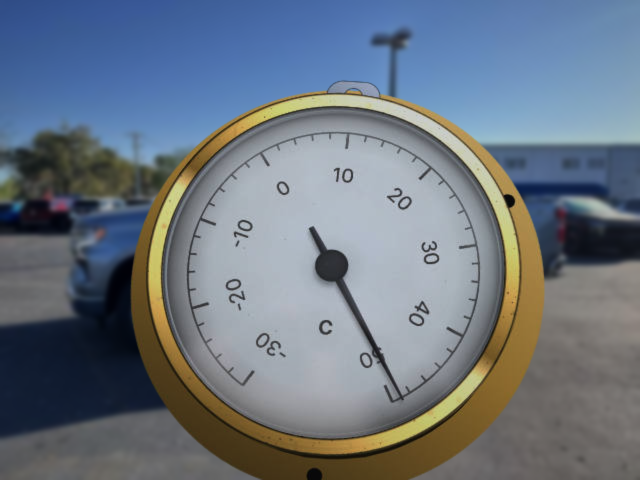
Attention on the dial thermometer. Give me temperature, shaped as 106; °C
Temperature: 49; °C
